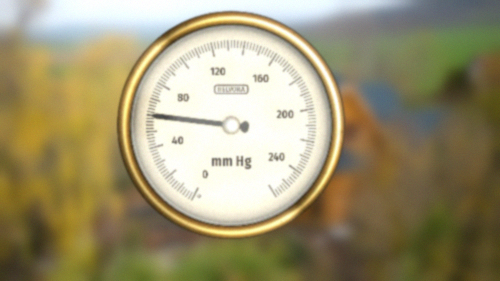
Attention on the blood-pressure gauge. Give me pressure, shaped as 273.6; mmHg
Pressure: 60; mmHg
